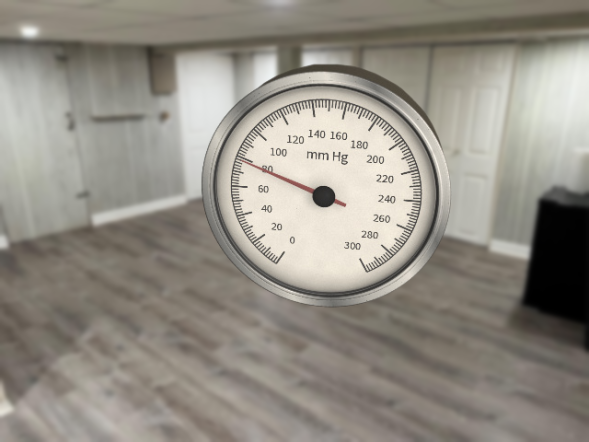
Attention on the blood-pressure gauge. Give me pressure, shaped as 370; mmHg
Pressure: 80; mmHg
